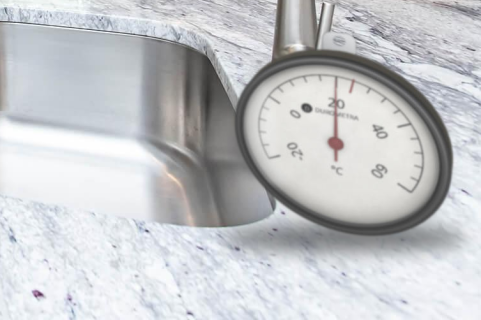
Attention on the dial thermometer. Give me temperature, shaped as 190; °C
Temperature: 20; °C
